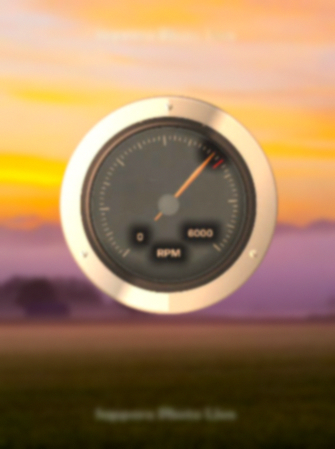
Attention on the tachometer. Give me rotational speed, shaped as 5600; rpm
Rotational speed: 4000; rpm
